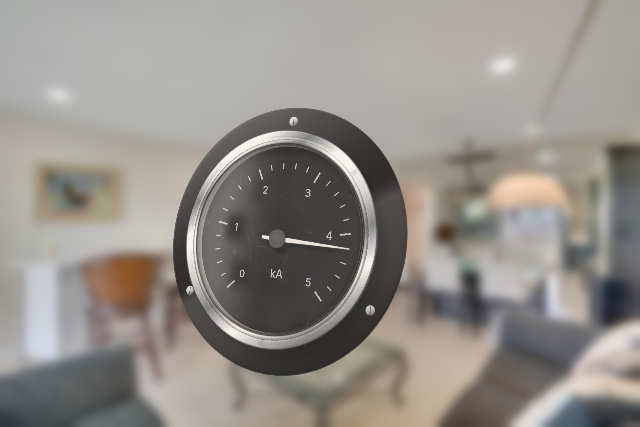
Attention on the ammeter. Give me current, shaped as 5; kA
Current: 4.2; kA
